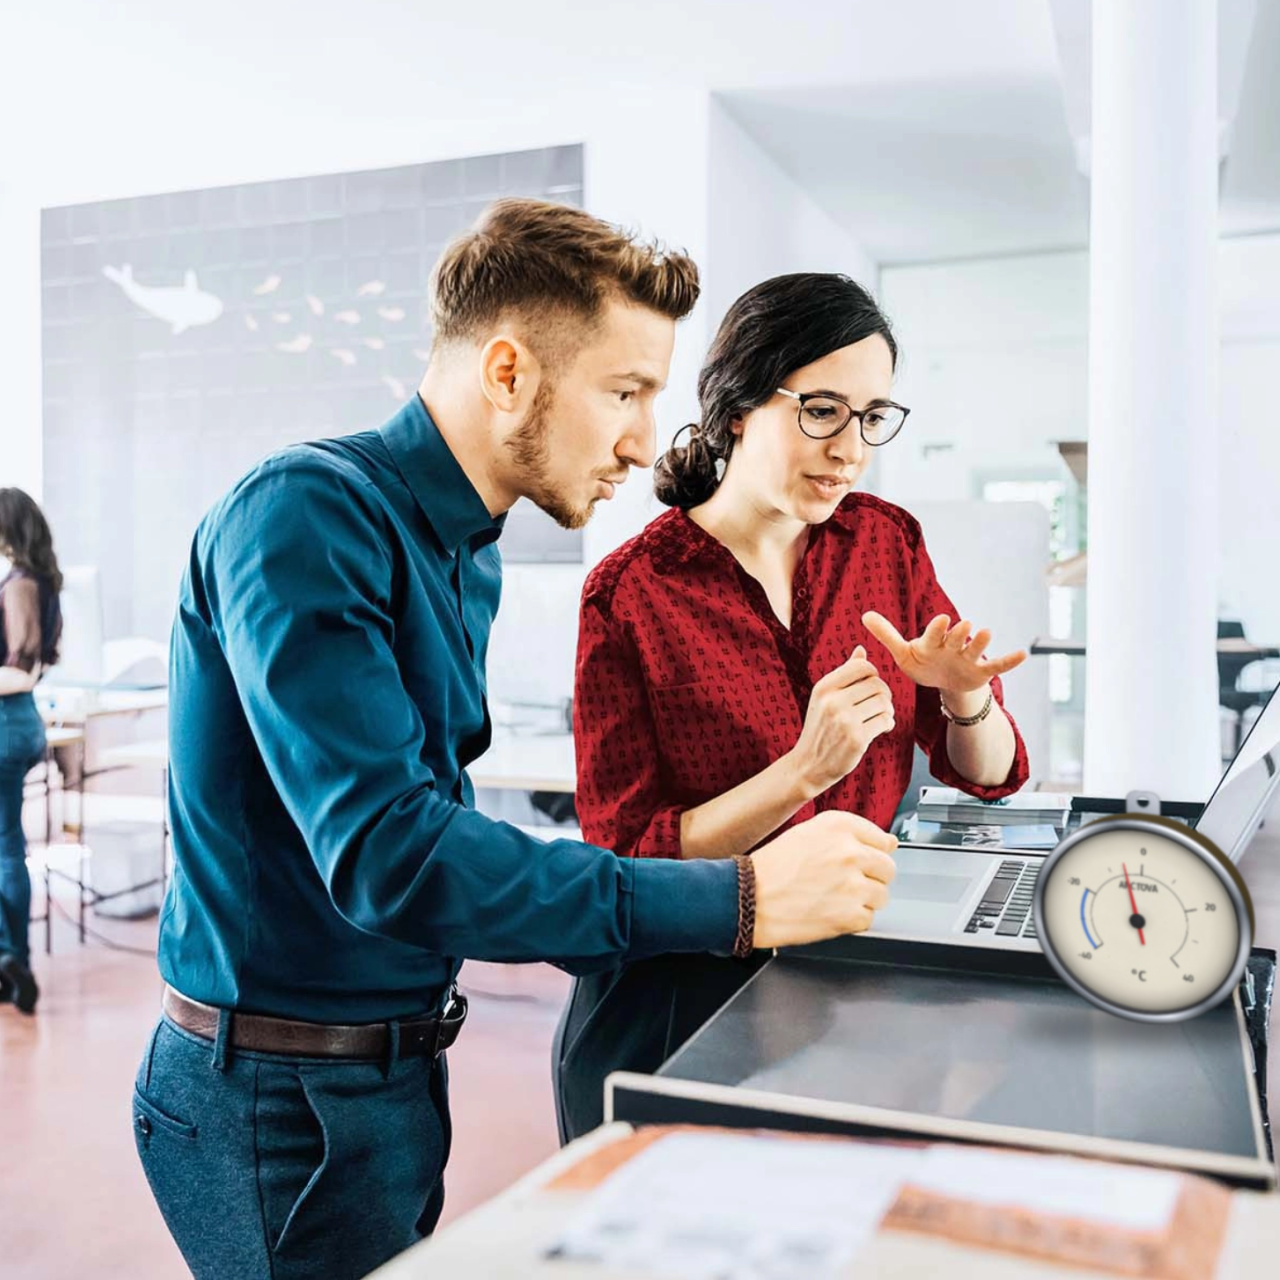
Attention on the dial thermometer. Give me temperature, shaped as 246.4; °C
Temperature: -5; °C
